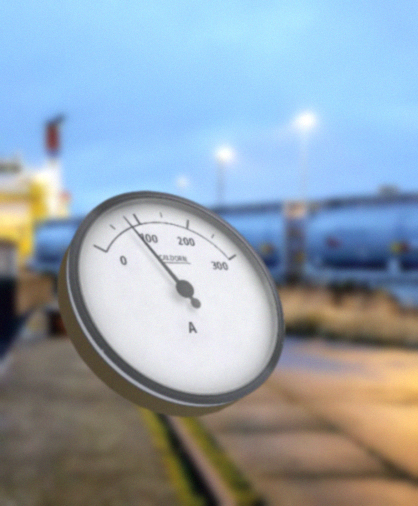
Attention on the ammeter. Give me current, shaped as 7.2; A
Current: 75; A
